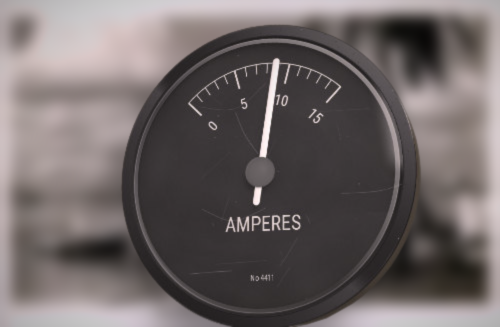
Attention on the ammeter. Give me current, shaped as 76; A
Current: 9; A
